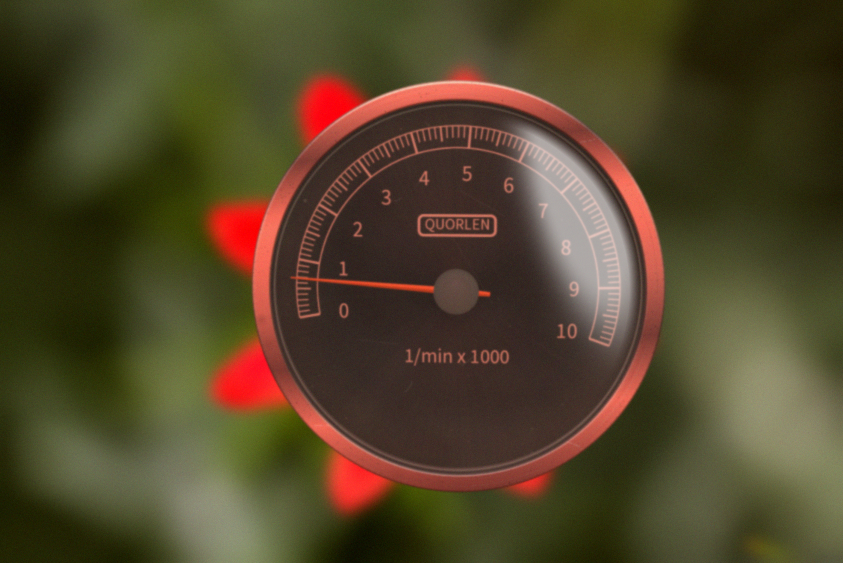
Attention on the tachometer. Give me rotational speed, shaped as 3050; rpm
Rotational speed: 700; rpm
